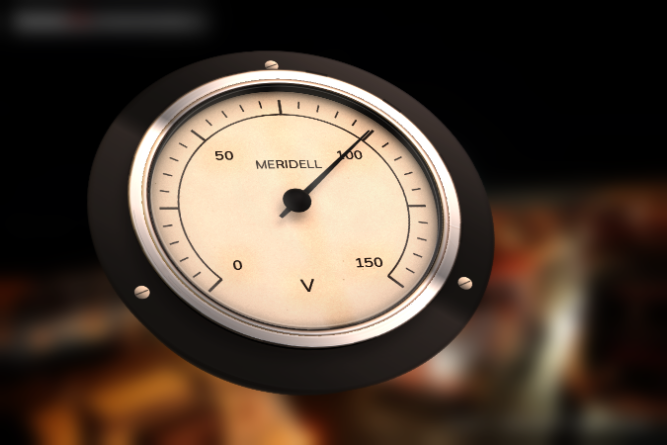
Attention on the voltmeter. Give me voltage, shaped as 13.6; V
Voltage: 100; V
